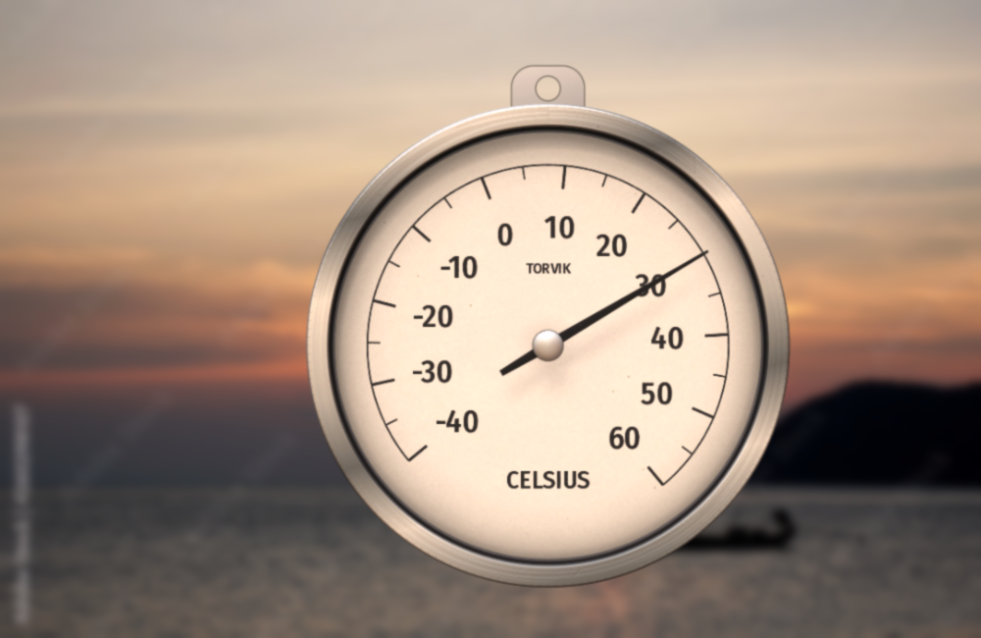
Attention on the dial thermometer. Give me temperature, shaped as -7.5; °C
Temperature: 30; °C
